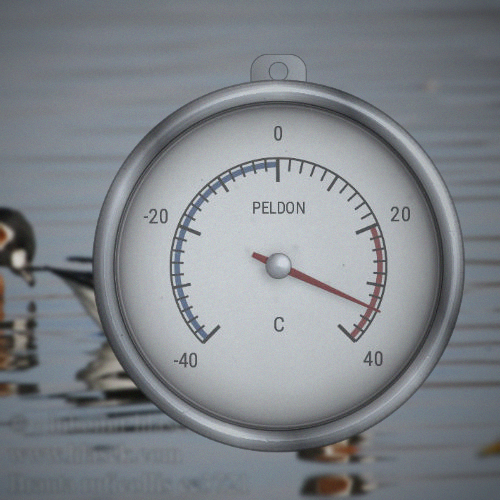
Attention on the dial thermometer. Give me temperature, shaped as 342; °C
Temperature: 34; °C
